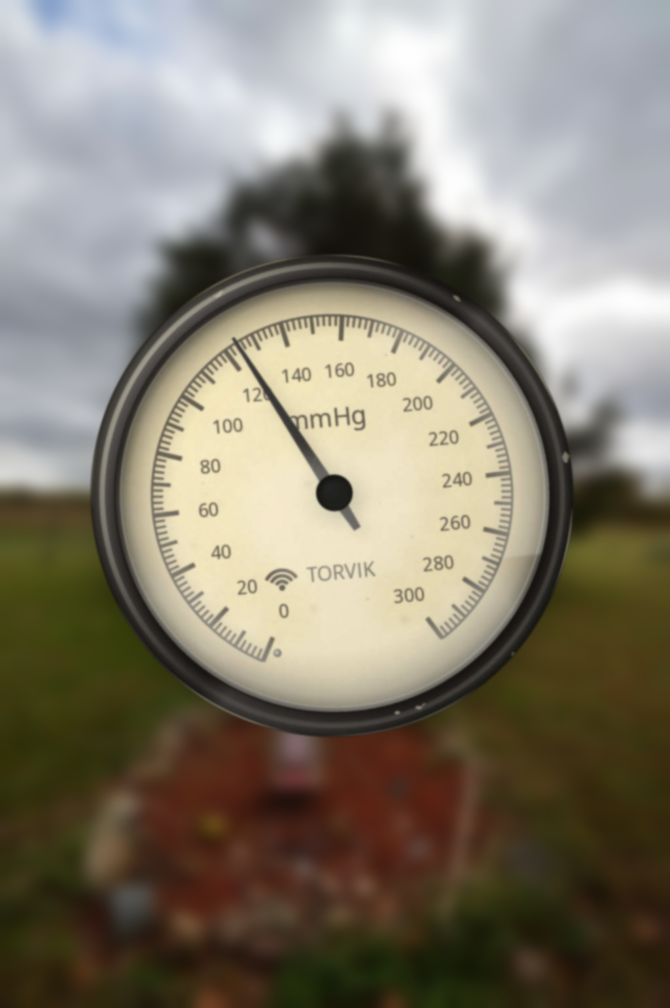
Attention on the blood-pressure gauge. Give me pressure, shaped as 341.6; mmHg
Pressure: 124; mmHg
